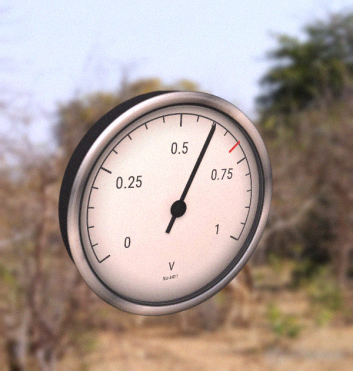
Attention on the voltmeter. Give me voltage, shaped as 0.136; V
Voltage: 0.6; V
